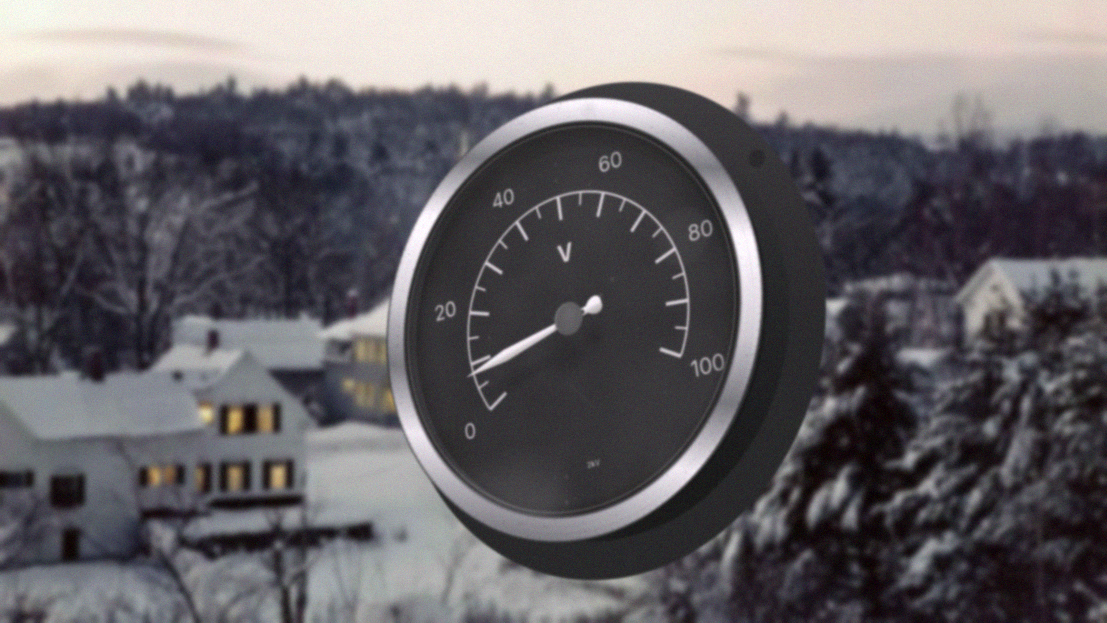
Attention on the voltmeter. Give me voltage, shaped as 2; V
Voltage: 7.5; V
